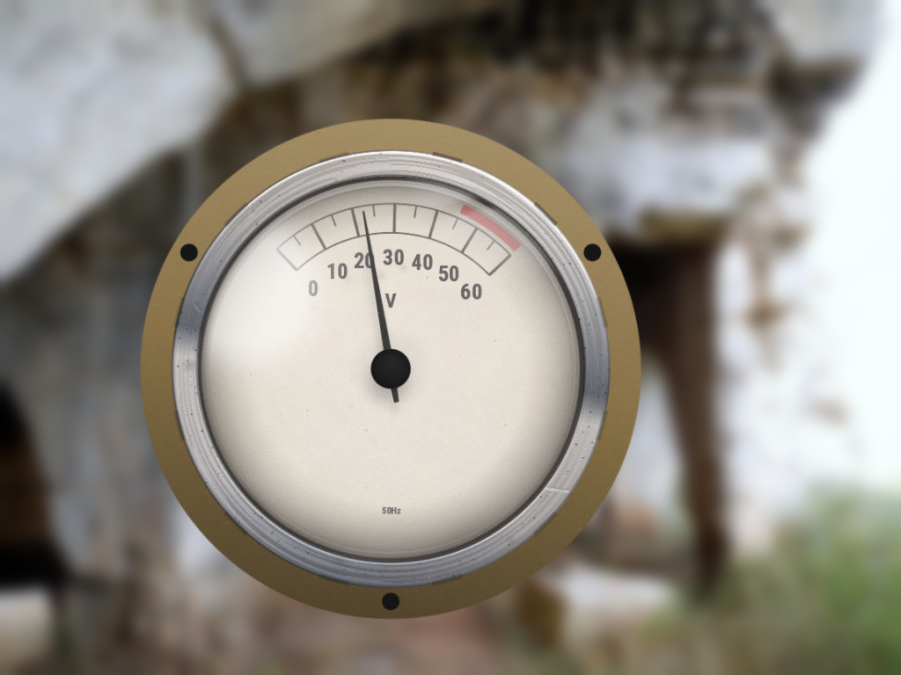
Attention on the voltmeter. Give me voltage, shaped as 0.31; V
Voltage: 22.5; V
